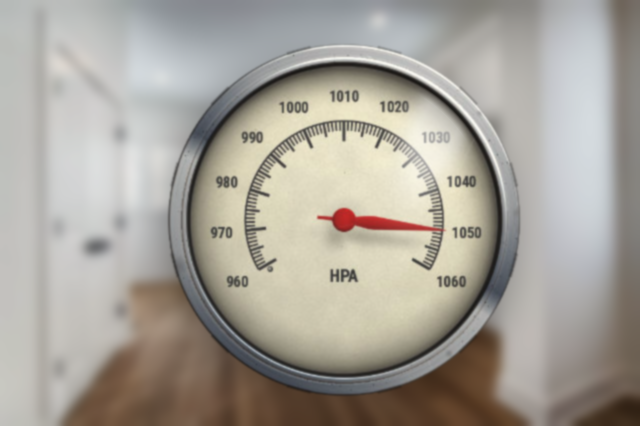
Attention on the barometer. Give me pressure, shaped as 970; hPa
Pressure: 1050; hPa
